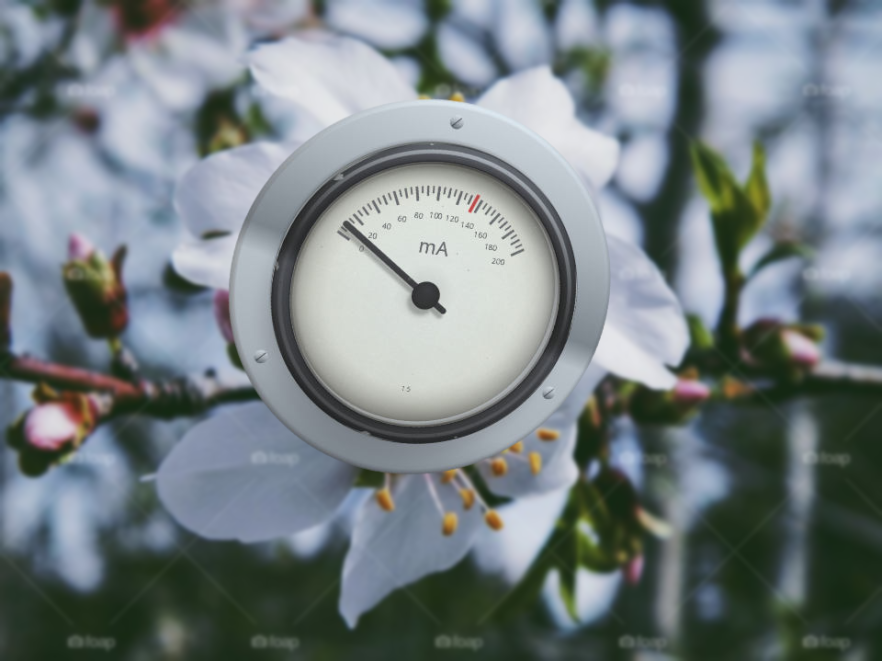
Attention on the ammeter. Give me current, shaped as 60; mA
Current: 10; mA
